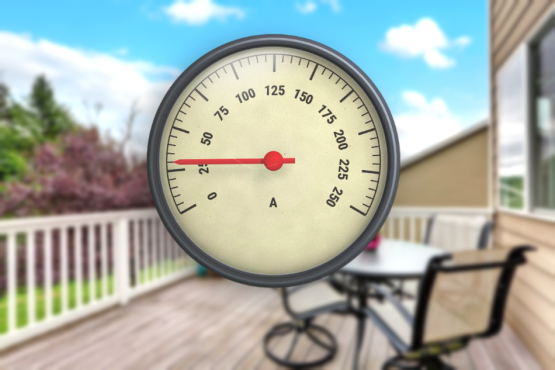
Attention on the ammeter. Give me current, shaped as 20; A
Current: 30; A
